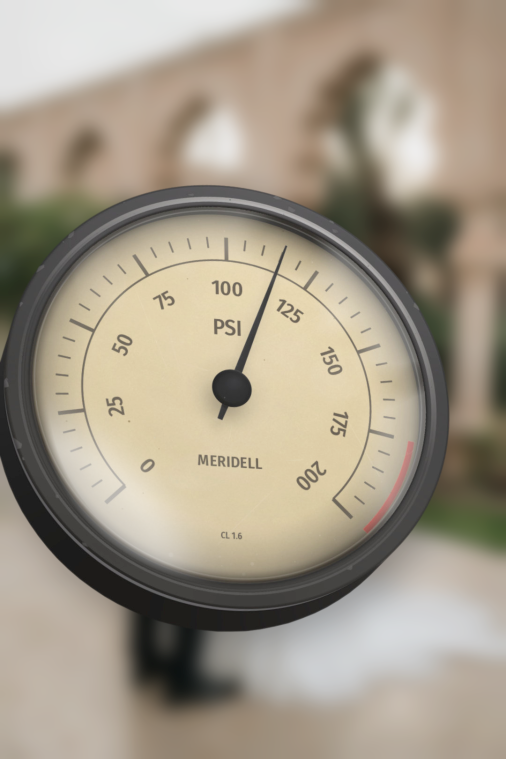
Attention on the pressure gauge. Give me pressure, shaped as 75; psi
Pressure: 115; psi
